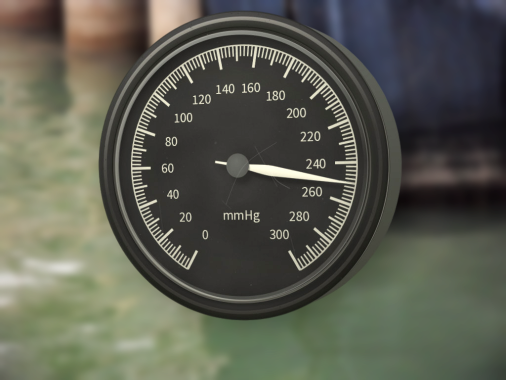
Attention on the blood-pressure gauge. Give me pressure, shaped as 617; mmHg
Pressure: 250; mmHg
